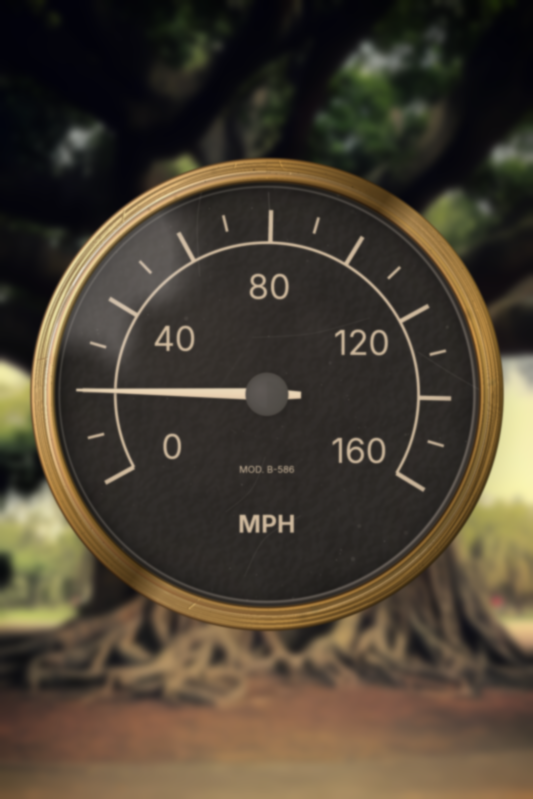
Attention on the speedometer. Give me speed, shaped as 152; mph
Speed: 20; mph
